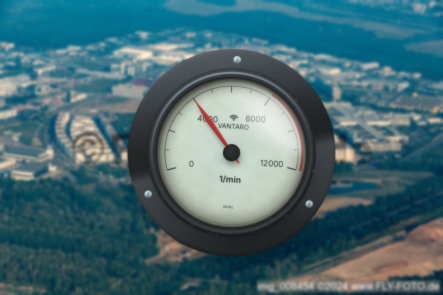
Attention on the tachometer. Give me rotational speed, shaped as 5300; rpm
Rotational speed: 4000; rpm
